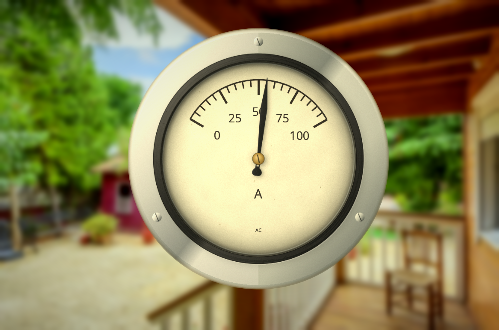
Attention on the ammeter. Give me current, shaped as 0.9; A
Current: 55; A
